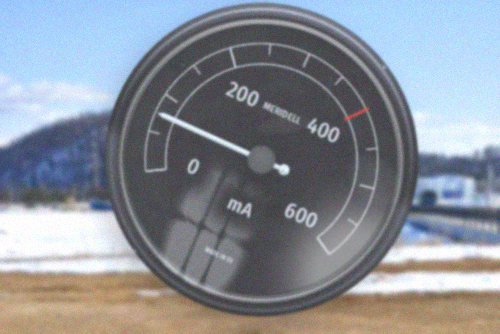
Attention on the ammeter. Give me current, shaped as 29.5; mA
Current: 75; mA
